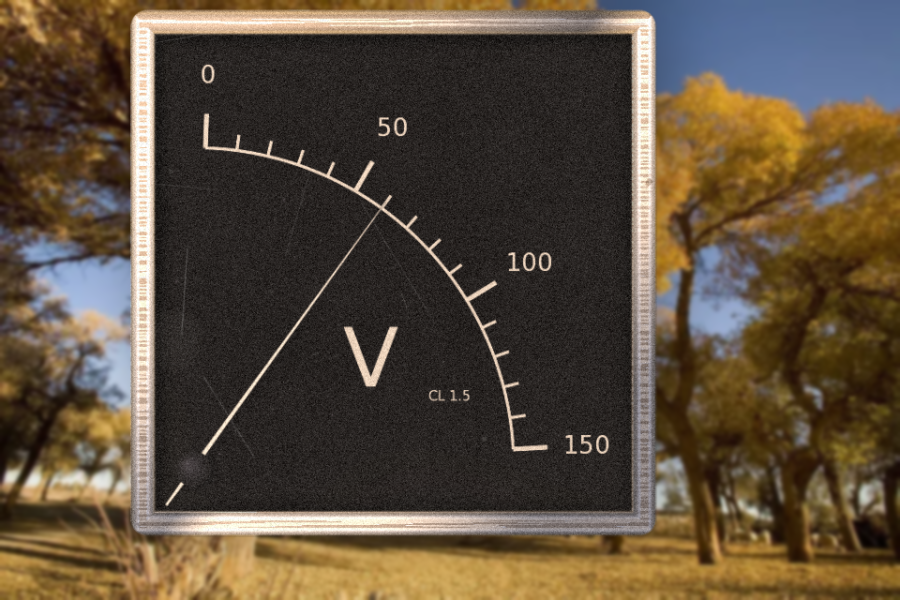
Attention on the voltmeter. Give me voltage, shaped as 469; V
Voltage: 60; V
